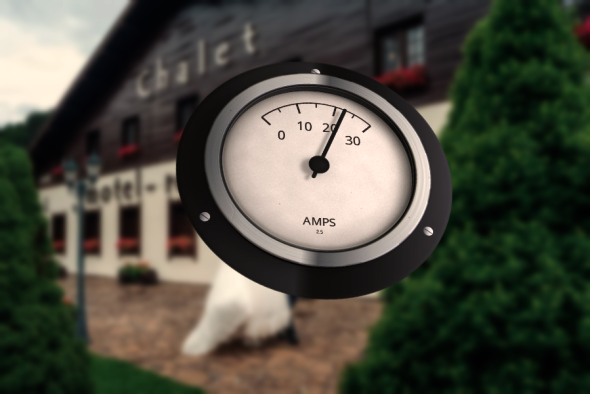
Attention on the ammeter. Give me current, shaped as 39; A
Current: 22.5; A
